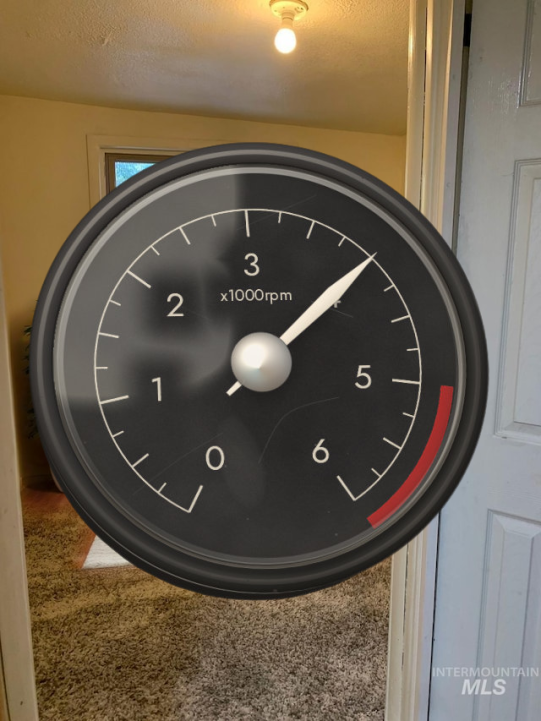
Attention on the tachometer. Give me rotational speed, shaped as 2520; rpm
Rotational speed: 4000; rpm
